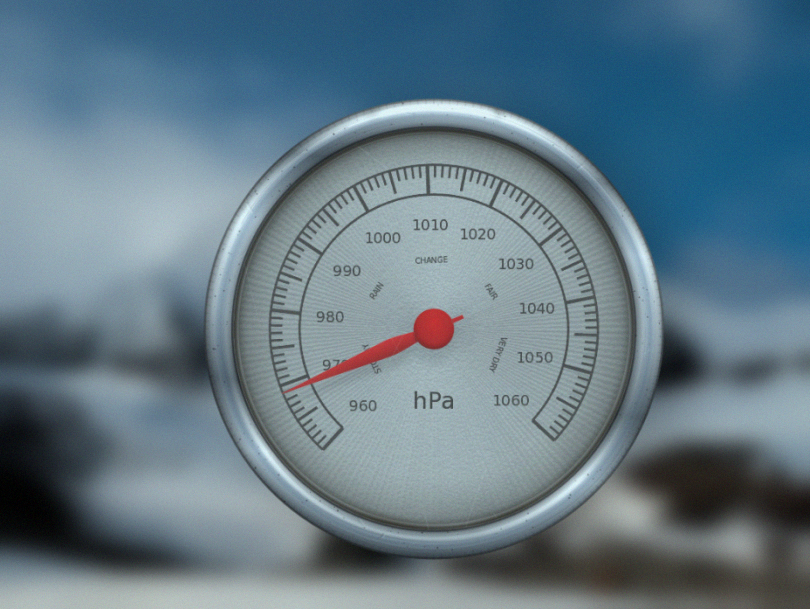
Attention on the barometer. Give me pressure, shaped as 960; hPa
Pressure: 969; hPa
